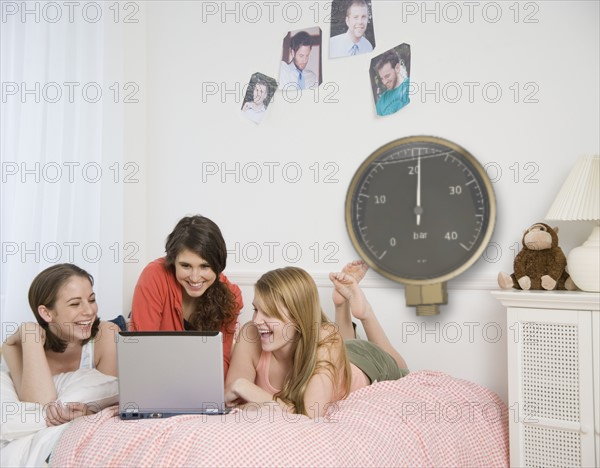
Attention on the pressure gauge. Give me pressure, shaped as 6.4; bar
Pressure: 21; bar
